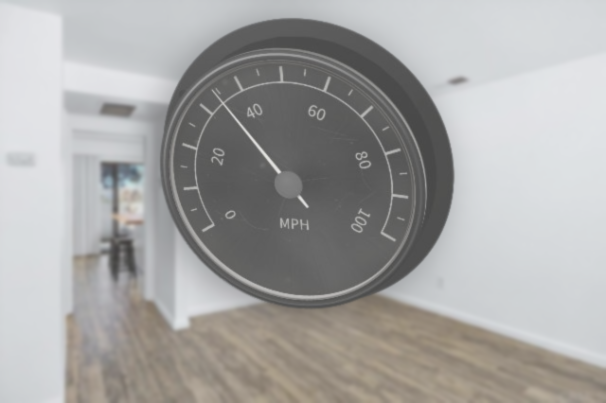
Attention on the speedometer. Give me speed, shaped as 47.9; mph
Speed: 35; mph
